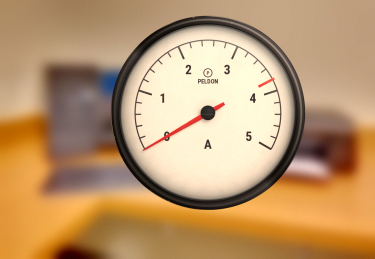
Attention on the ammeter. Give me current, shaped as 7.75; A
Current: 0; A
